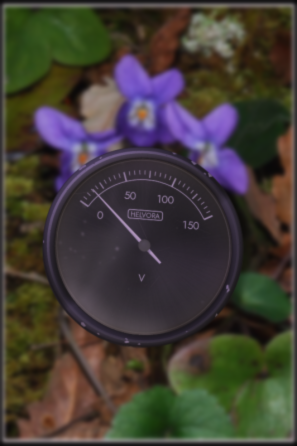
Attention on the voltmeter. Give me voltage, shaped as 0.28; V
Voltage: 15; V
